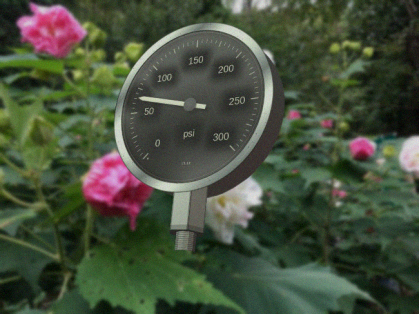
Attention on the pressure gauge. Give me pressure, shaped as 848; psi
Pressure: 65; psi
